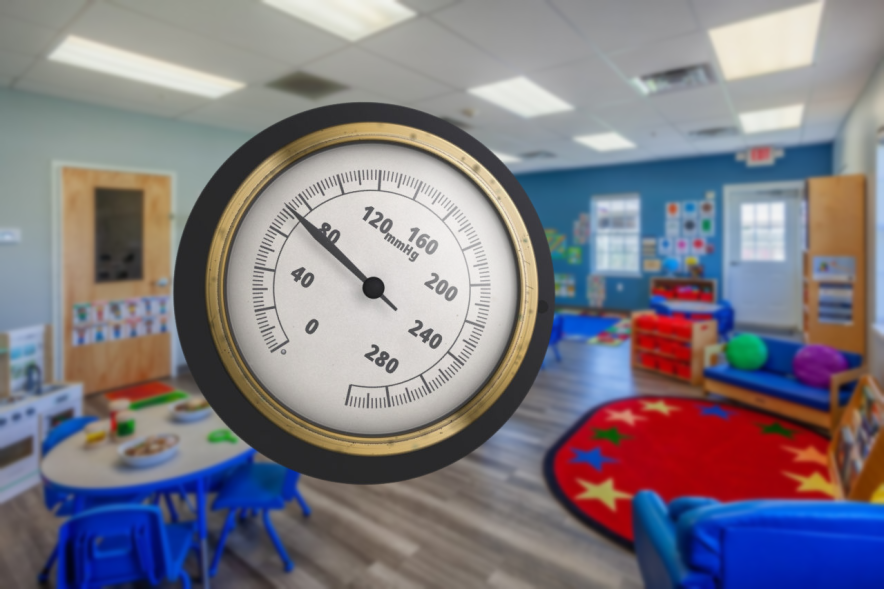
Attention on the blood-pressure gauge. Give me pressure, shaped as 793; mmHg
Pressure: 72; mmHg
